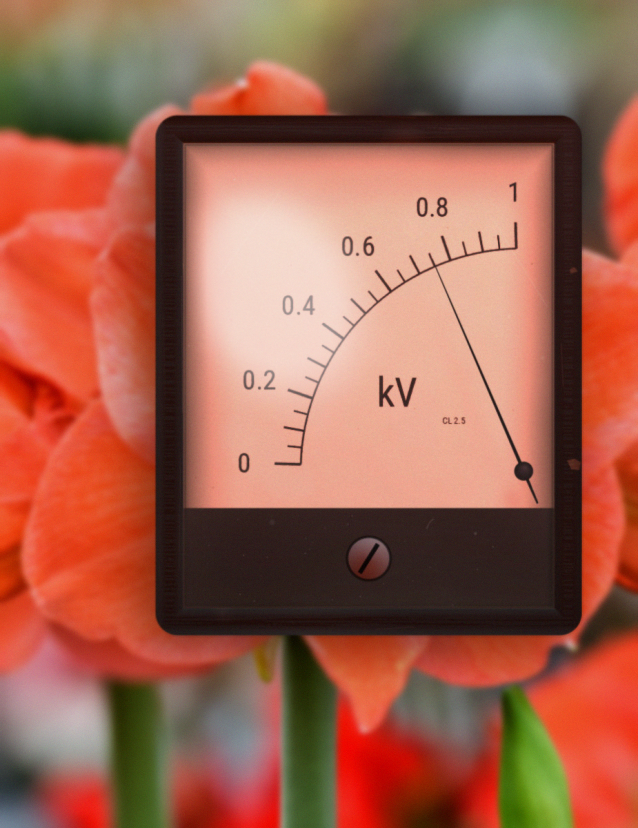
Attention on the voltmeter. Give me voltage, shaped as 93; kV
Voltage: 0.75; kV
